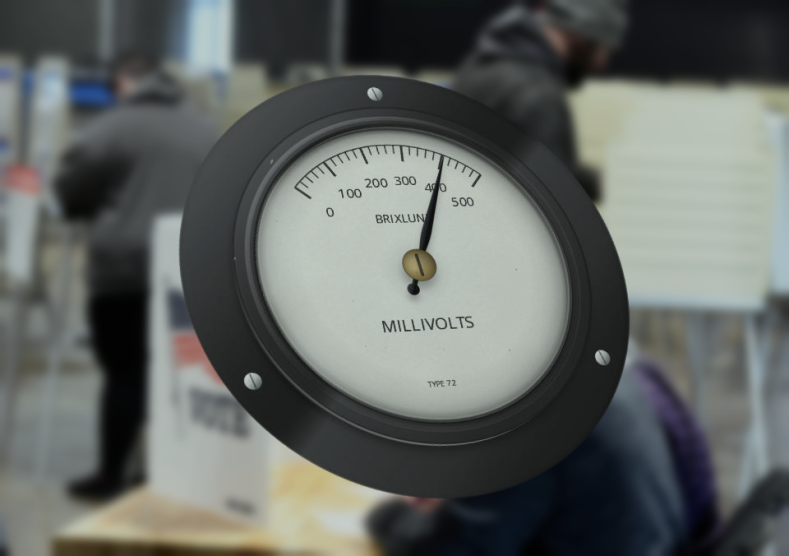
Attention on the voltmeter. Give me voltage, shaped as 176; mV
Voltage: 400; mV
